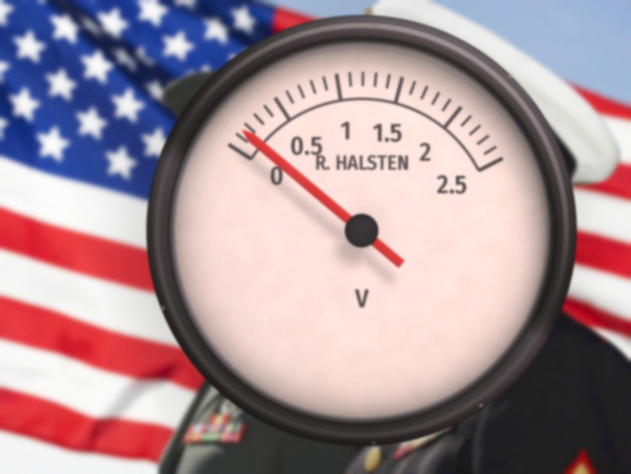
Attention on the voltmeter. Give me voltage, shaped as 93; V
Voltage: 0.15; V
